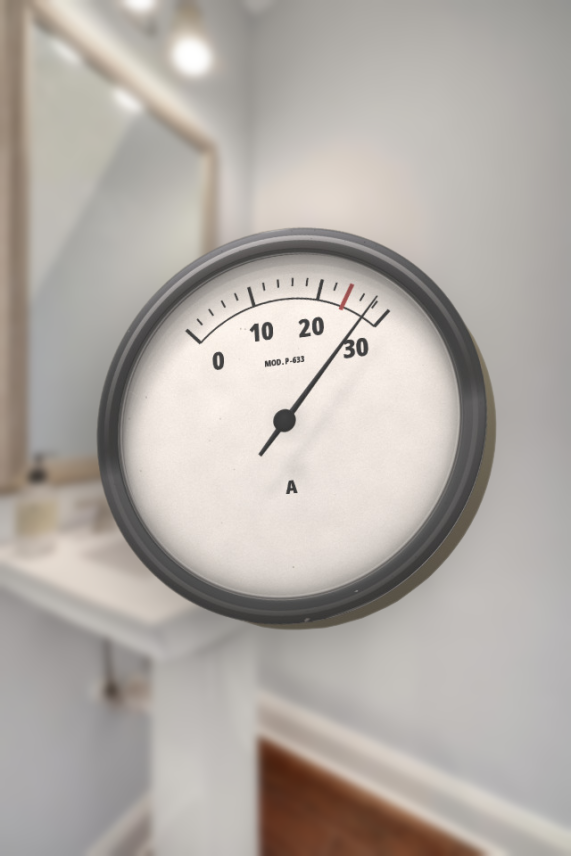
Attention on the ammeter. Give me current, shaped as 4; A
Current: 28; A
